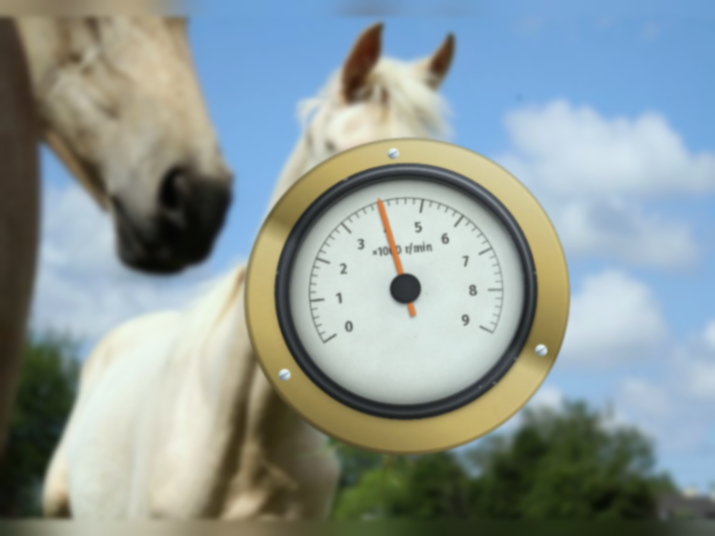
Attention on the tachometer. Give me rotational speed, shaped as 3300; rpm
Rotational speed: 4000; rpm
